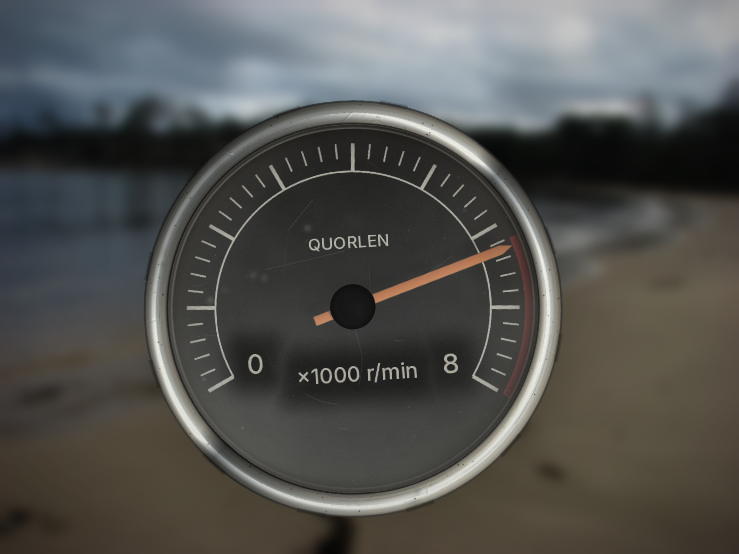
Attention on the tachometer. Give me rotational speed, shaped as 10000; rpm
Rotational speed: 6300; rpm
